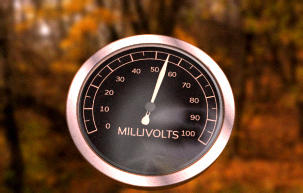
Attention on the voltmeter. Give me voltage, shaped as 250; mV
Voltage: 55; mV
